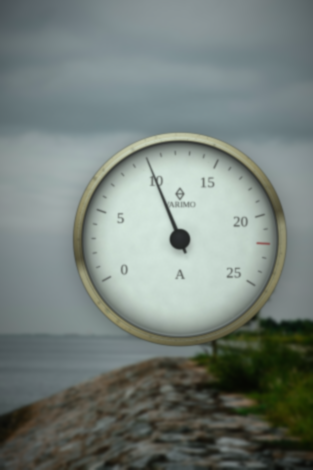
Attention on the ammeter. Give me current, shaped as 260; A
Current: 10; A
